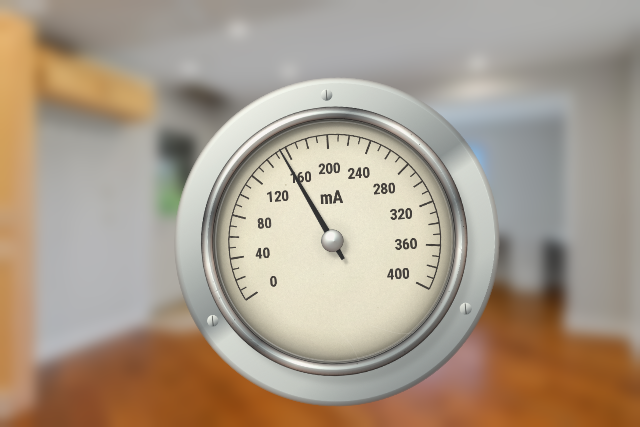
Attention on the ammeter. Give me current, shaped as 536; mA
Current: 155; mA
